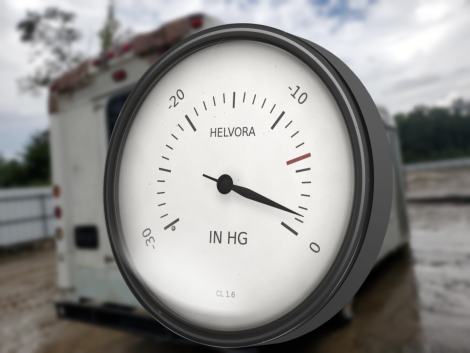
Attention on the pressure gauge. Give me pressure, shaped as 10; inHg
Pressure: -1.5; inHg
